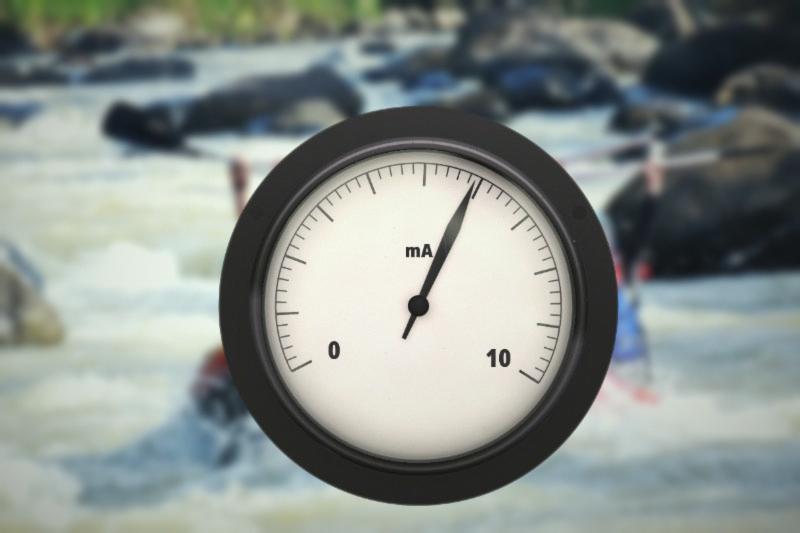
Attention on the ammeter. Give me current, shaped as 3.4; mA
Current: 5.9; mA
